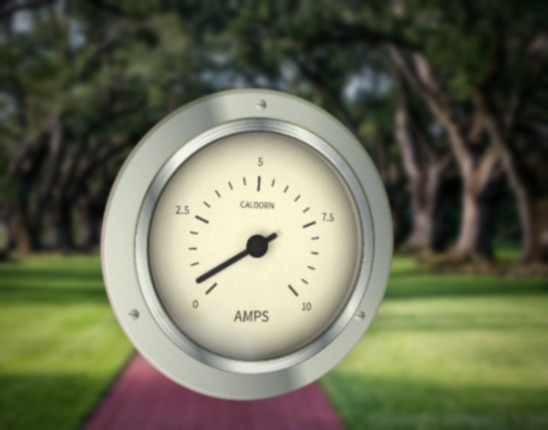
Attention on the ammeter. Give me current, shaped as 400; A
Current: 0.5; A
